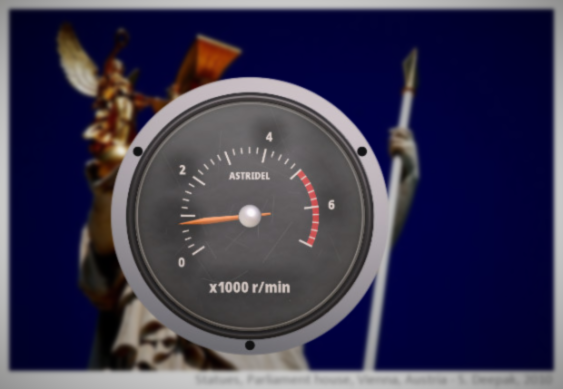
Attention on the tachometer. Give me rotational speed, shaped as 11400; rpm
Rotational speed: 800; rpm
